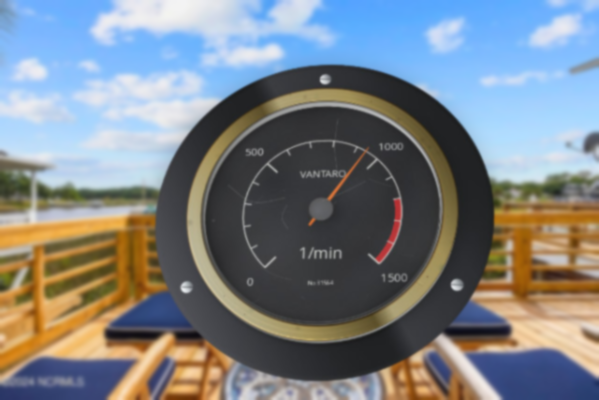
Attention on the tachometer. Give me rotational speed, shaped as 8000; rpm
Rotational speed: 950; rpm
